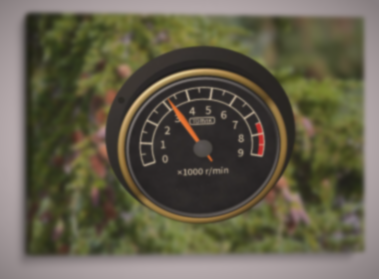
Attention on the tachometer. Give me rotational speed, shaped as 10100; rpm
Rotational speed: 3250; rpm
